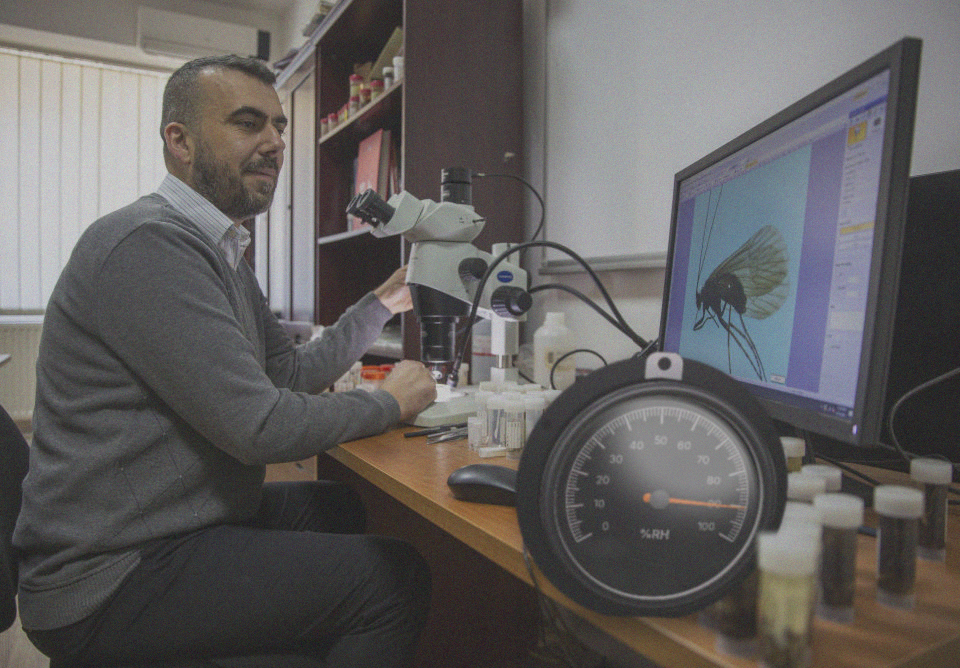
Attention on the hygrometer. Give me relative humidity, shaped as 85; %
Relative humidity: 90; %
